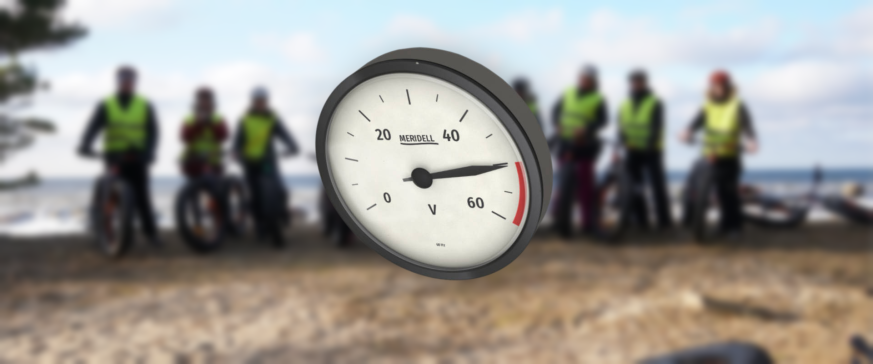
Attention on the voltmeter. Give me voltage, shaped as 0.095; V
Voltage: 50; V
